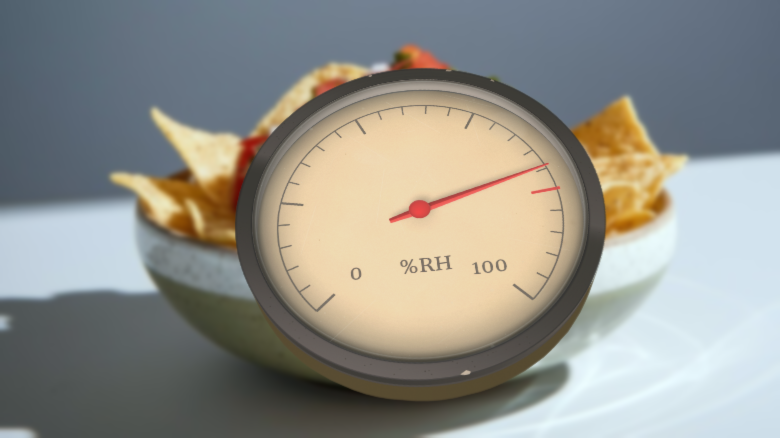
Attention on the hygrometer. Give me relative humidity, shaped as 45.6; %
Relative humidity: 76; %
